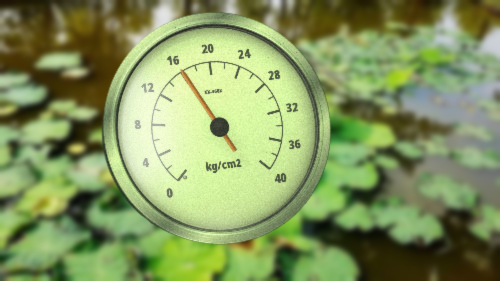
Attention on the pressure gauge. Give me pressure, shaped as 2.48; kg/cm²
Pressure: 16; kg/cm²
